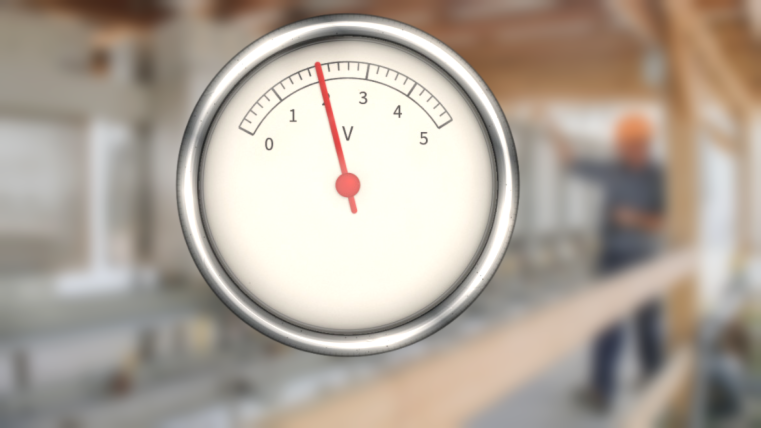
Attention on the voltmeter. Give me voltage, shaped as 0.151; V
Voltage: 2; V
